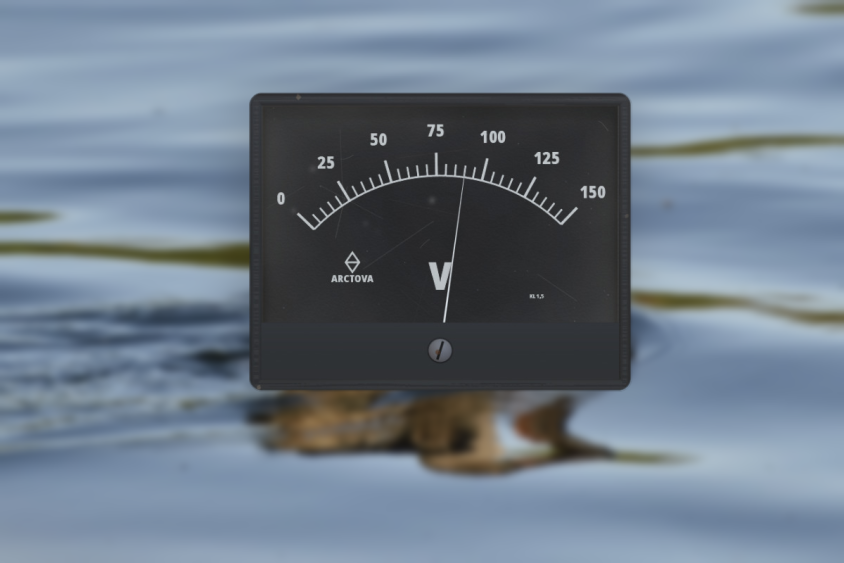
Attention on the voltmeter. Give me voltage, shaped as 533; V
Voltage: 90; V
